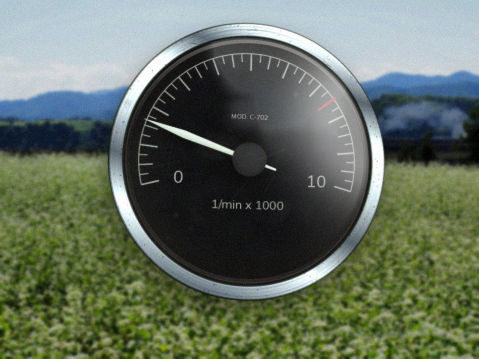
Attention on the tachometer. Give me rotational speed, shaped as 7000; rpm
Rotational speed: 1625; rpm
